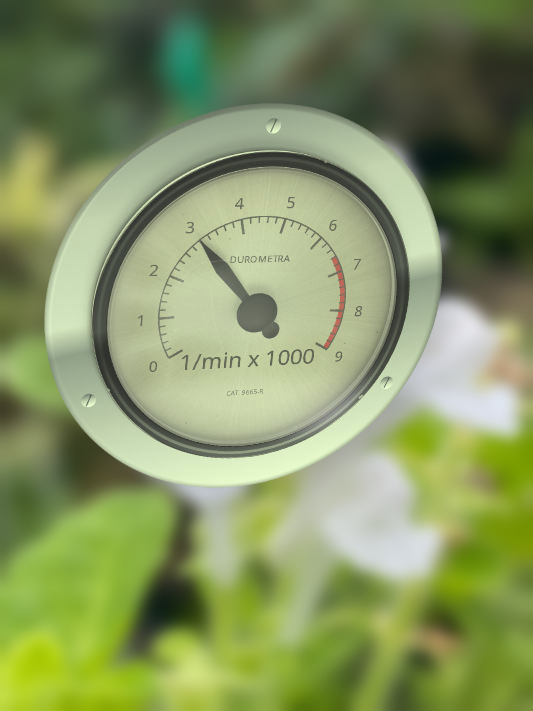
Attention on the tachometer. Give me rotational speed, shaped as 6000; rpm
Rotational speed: 3000; rpm
